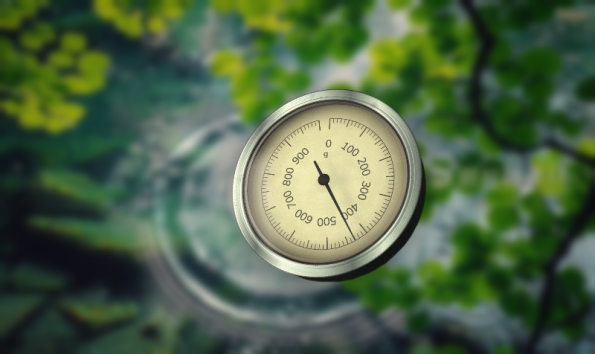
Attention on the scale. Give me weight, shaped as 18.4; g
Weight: 430; g
